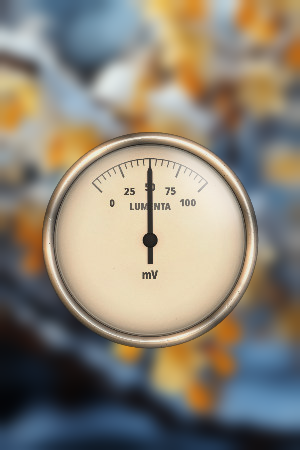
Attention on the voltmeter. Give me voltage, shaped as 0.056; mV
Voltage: 50; mV
